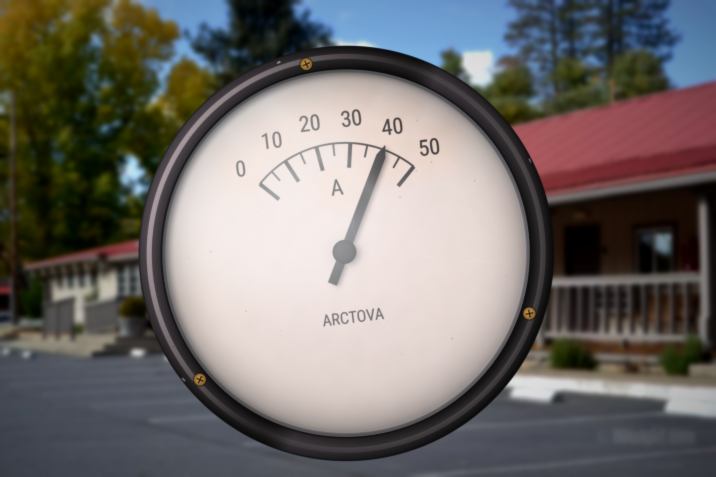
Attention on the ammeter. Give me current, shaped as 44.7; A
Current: 40; A
